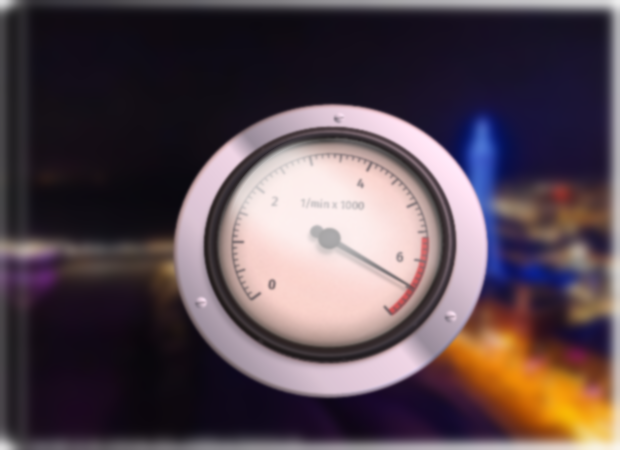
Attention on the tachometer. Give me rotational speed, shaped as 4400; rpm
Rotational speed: 6500; rpm
